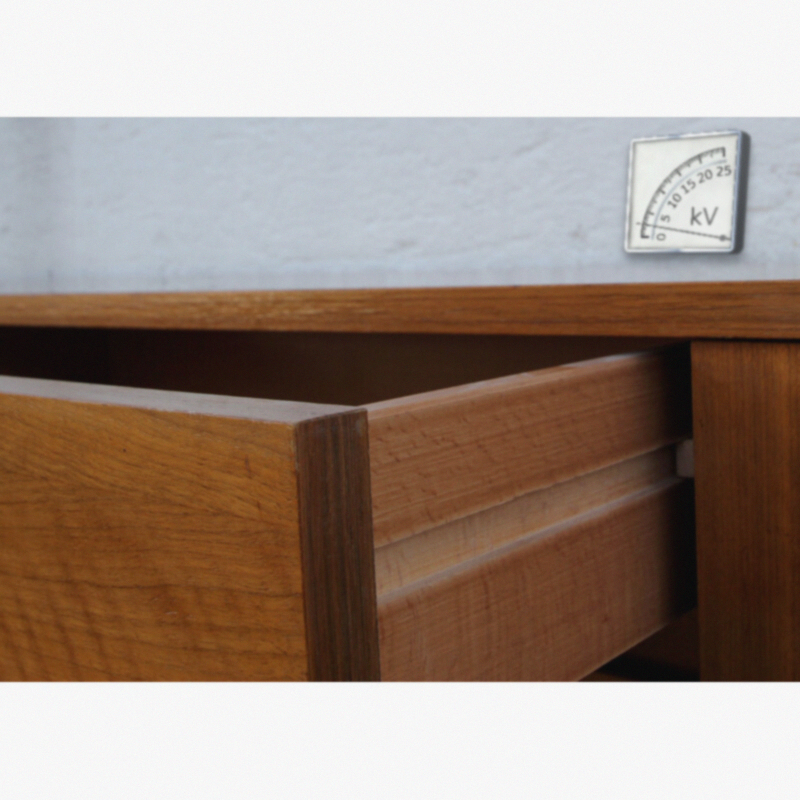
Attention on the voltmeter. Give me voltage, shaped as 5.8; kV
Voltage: 2.5; kV
